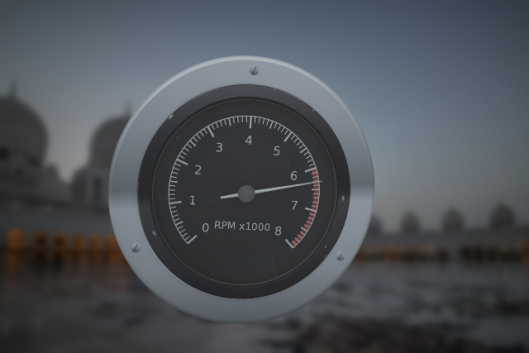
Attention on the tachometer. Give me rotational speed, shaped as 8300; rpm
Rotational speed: 6300; rpm
